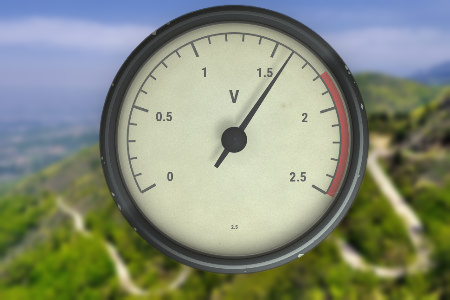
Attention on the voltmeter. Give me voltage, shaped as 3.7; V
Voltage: 1.6; V
